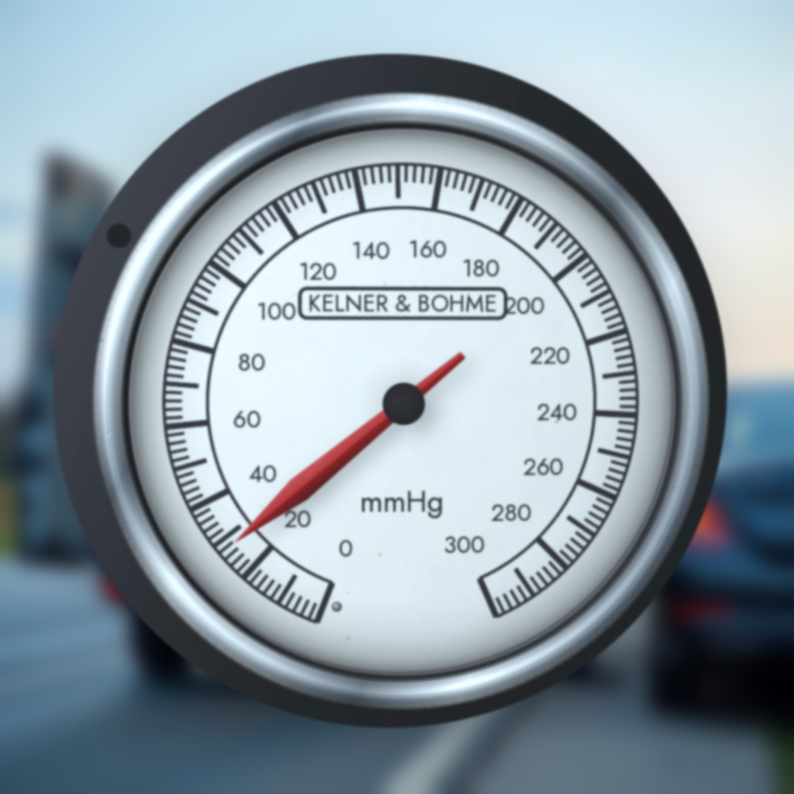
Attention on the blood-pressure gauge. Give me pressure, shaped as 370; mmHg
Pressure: 28; mmHg
